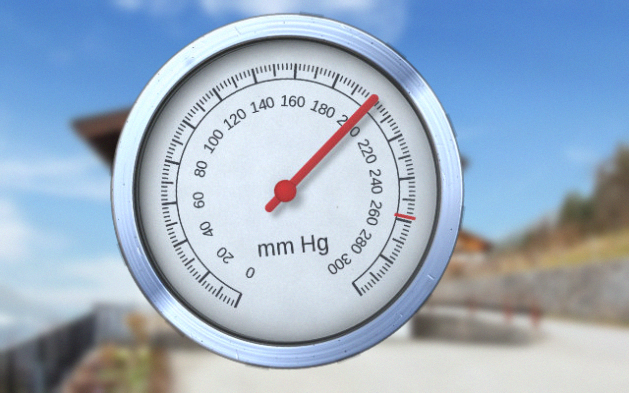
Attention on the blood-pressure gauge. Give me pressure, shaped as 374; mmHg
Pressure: 200; mmHg
